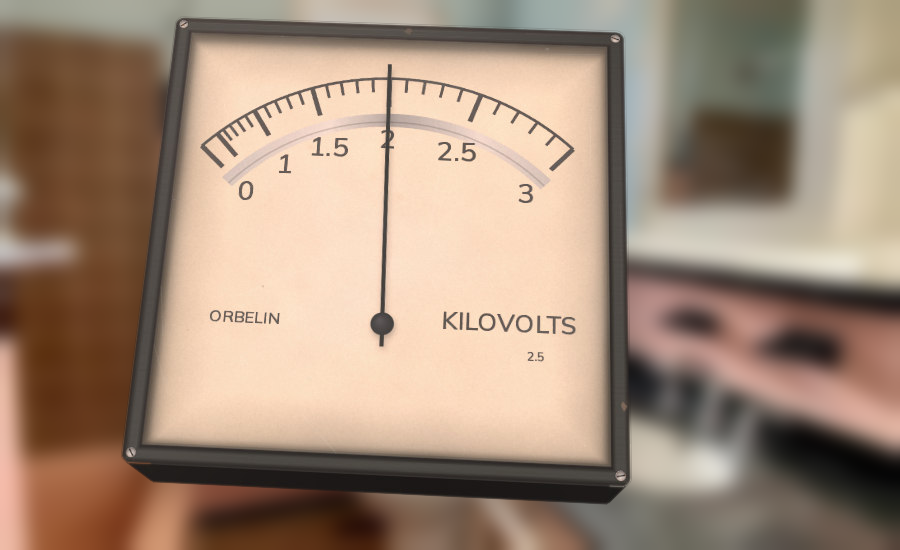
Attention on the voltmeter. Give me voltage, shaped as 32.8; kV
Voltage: 2; kV
